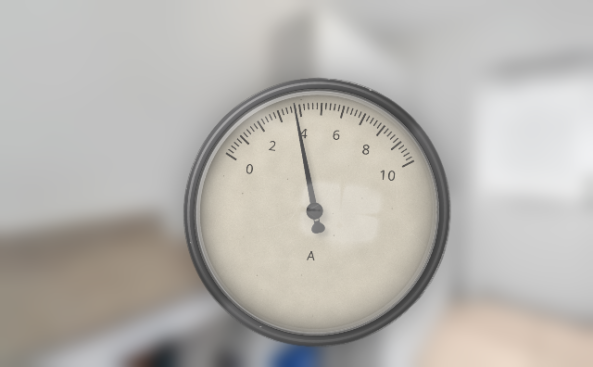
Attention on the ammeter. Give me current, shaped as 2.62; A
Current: 3.8; A
